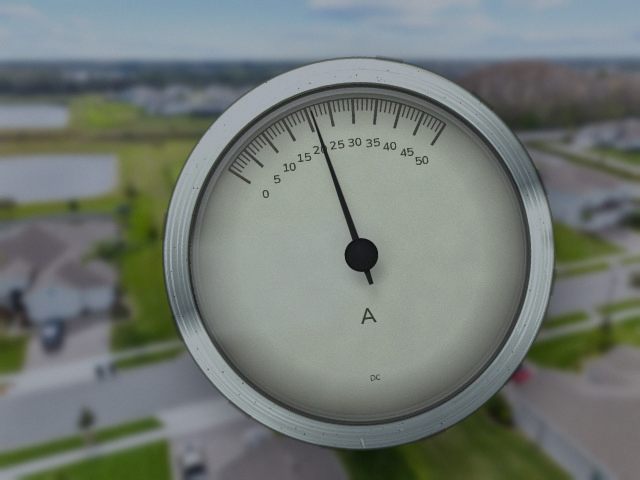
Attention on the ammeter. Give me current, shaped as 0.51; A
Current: 21; A
